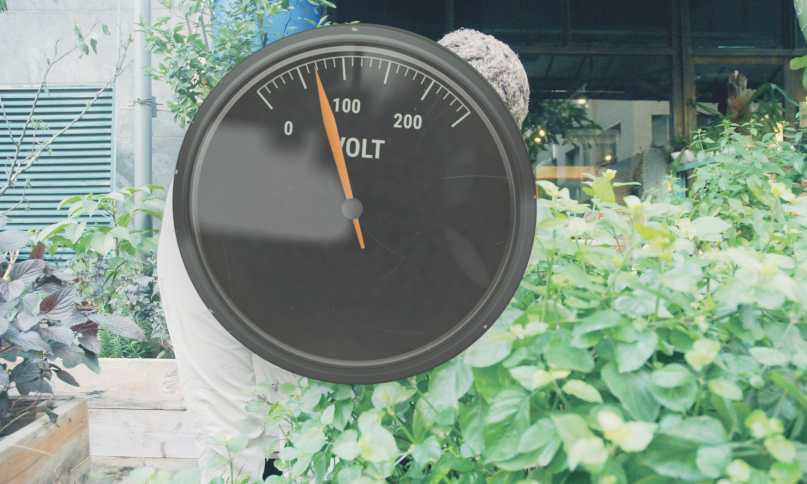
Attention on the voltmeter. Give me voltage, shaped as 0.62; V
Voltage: 70; V
